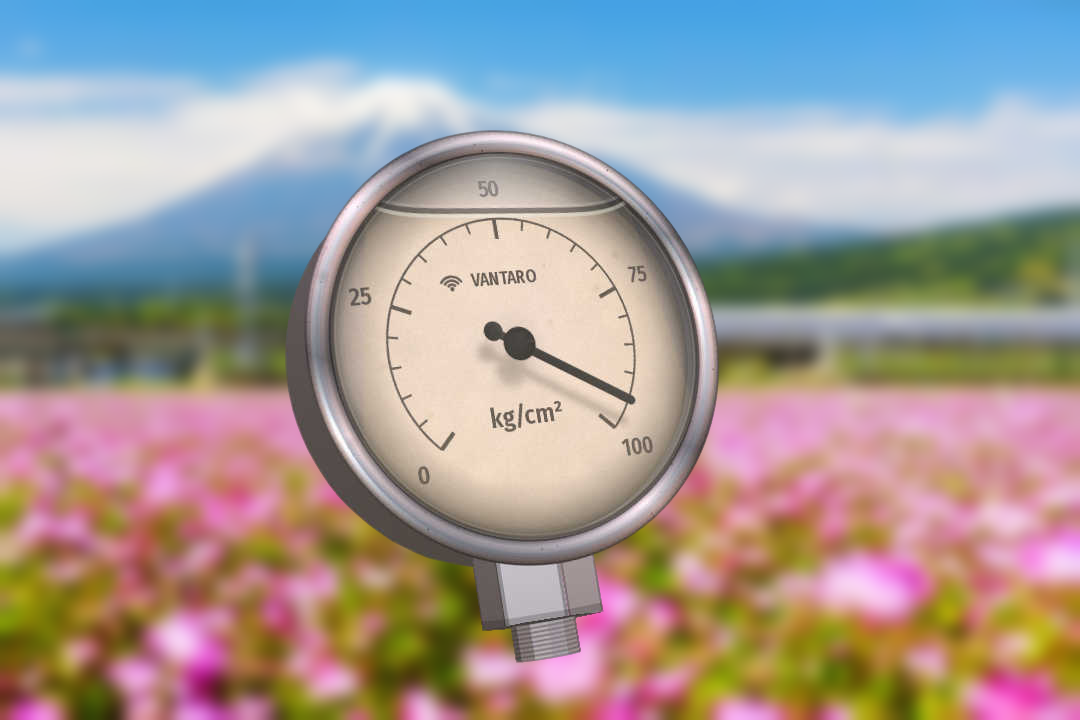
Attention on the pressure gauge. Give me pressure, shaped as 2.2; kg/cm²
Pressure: 95; kg/cm²
